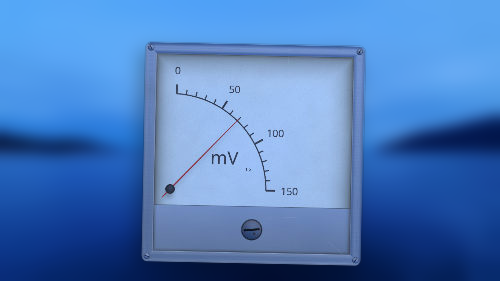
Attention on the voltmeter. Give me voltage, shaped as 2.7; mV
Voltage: 70; mV
